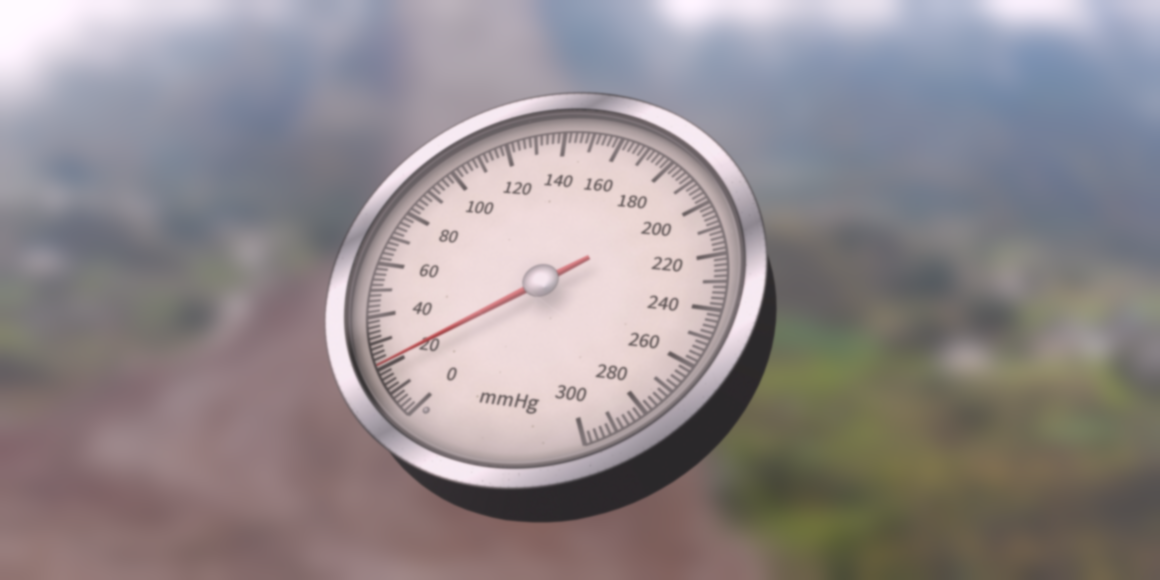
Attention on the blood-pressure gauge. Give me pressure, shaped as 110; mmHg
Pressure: 20; mmHg
